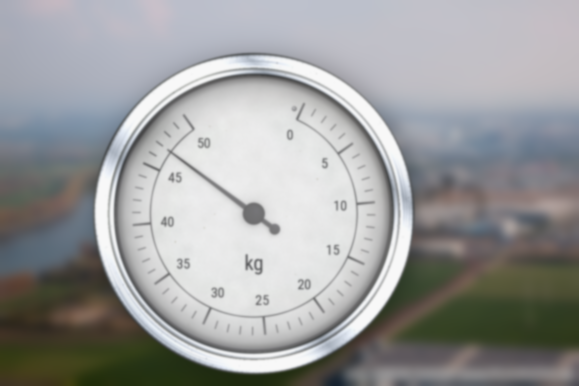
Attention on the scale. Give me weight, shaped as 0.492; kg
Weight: 47; kg
